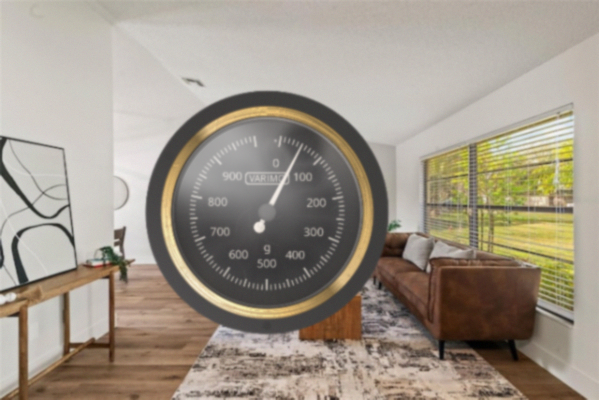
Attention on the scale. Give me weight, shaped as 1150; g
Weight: 50; g
